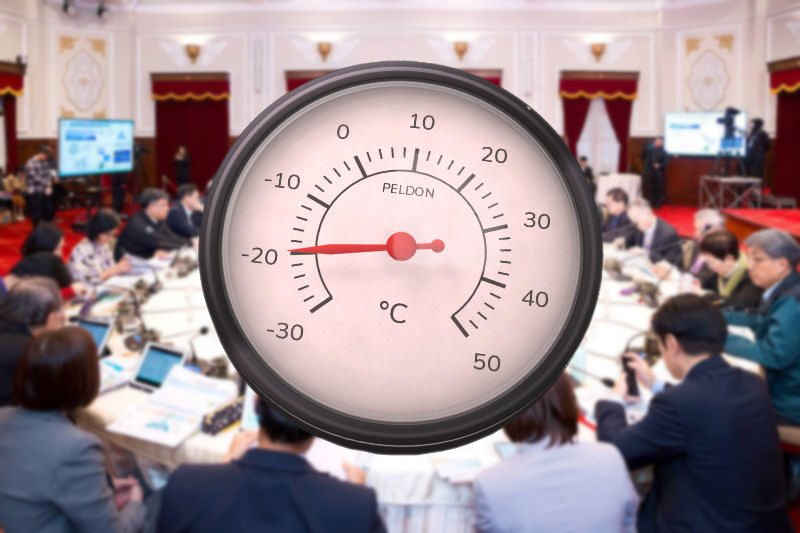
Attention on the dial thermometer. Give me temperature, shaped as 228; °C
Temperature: -20; °C
